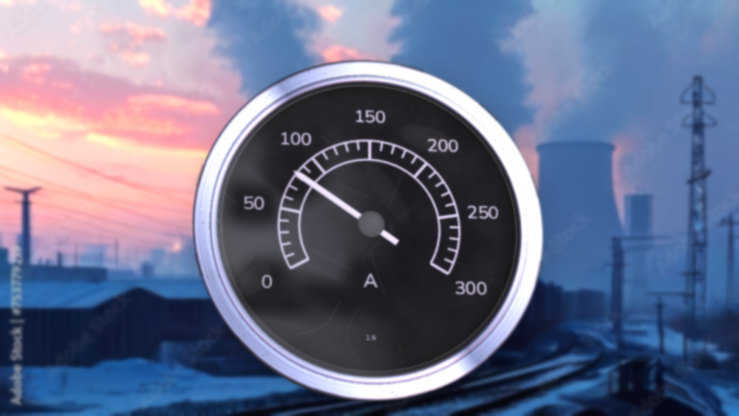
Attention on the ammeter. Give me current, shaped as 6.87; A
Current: 80; A
